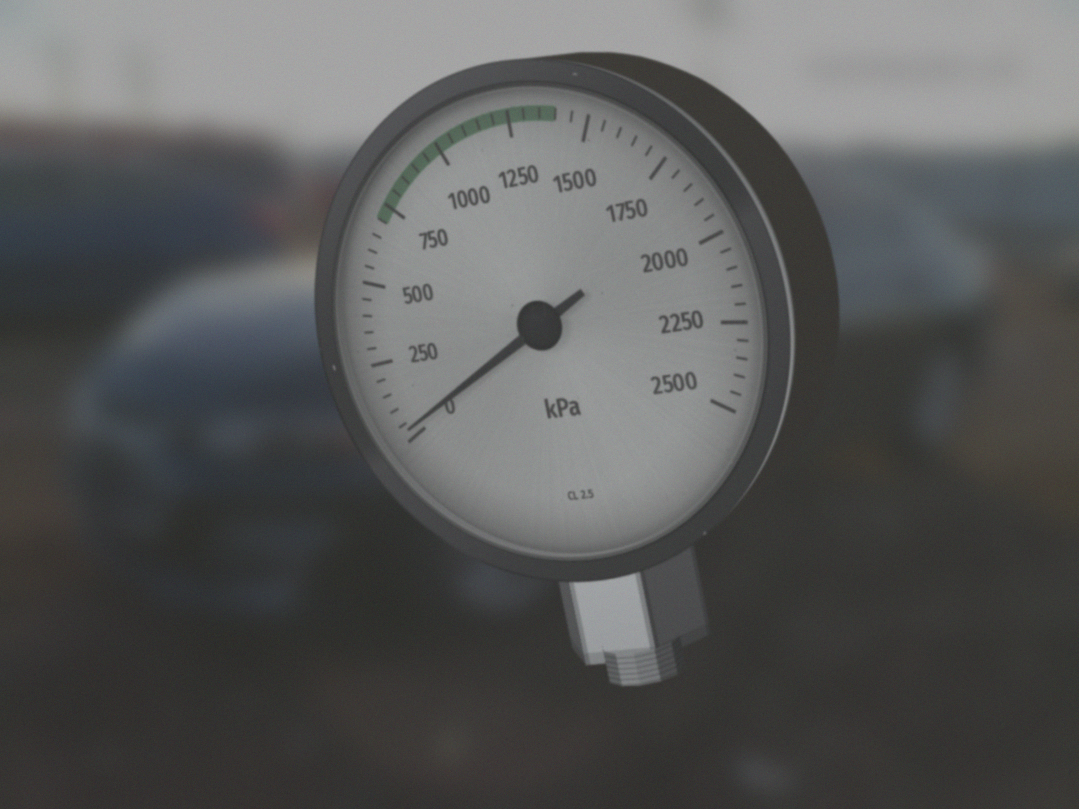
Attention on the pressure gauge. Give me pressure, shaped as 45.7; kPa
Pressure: 25; kPa
